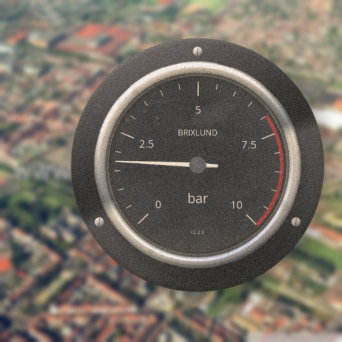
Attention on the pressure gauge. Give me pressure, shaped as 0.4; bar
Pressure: 1.75; bar
